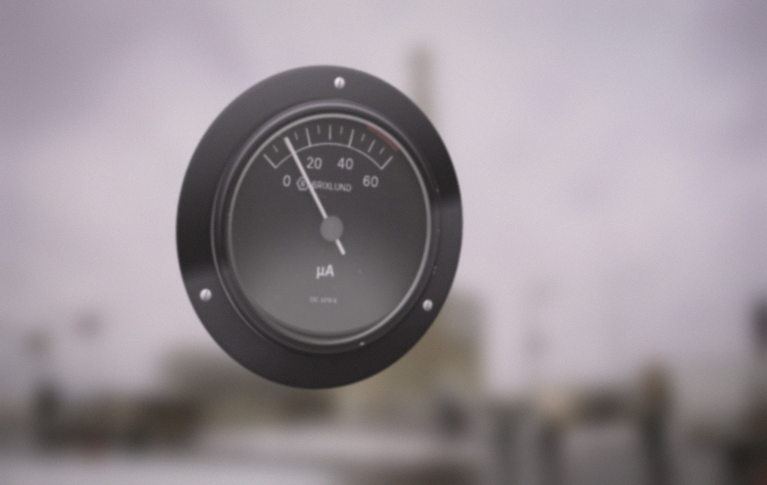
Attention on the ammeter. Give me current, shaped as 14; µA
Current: 10; µA
